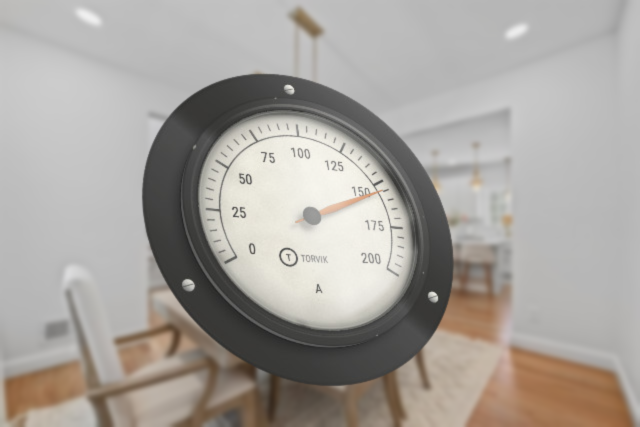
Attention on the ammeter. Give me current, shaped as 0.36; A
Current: 155; A
